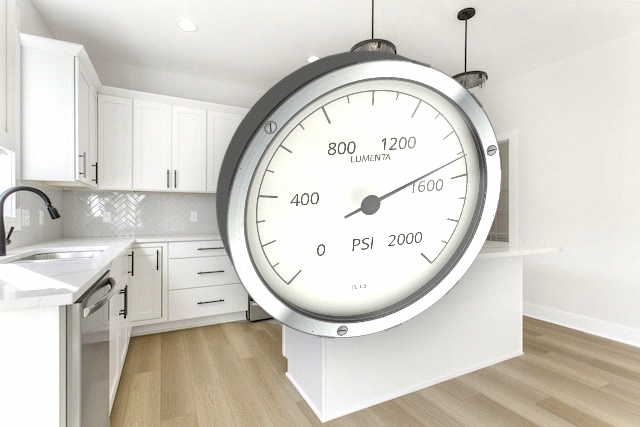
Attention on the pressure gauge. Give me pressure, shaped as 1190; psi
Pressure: 1500; psi
